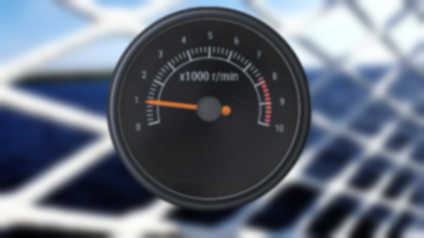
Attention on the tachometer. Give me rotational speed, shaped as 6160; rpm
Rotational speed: 1000; rpm
